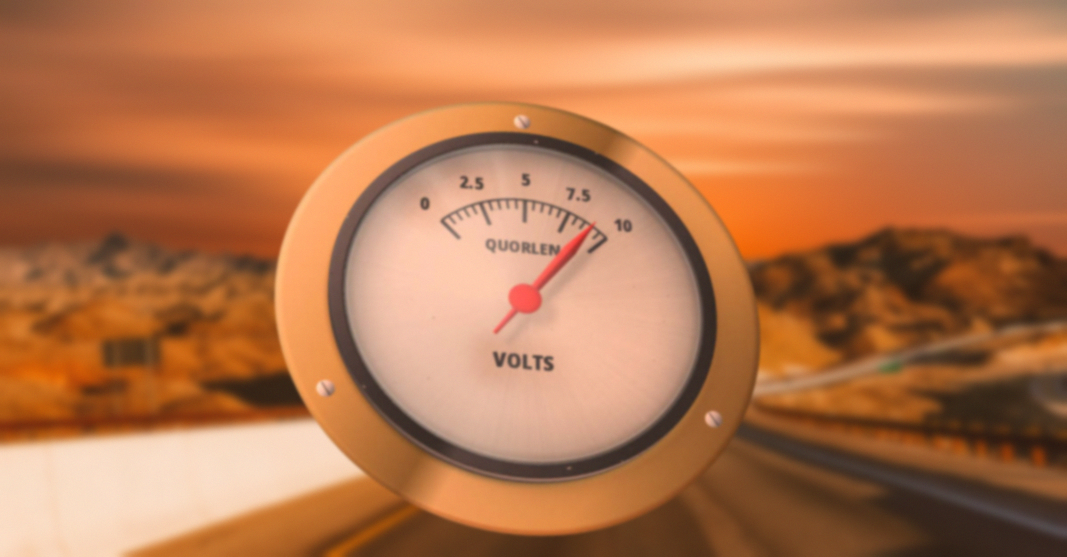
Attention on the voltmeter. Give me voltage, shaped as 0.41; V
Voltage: 9; V
